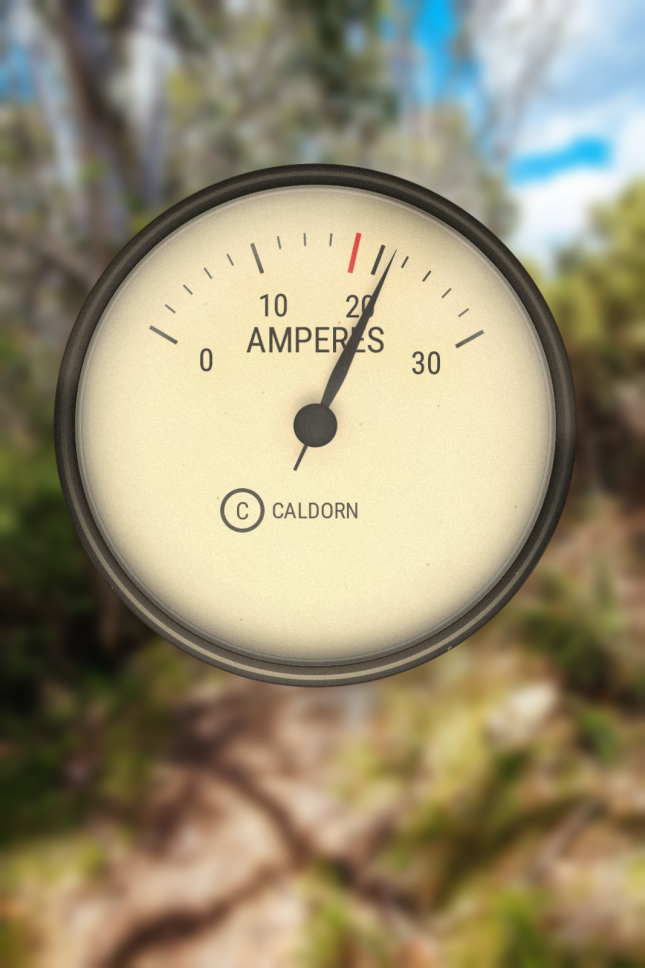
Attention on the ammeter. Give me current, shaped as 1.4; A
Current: 21; A
